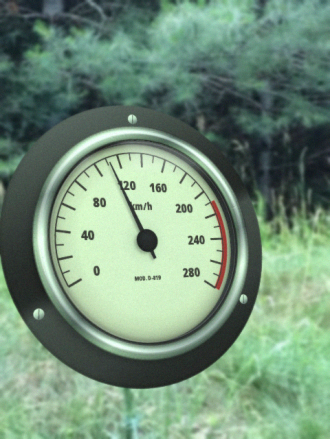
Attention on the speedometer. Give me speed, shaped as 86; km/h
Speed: 110; km/h
